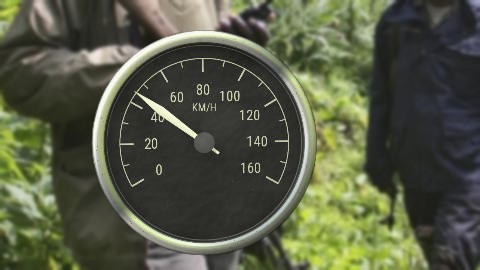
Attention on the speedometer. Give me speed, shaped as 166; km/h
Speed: 45; km/h
